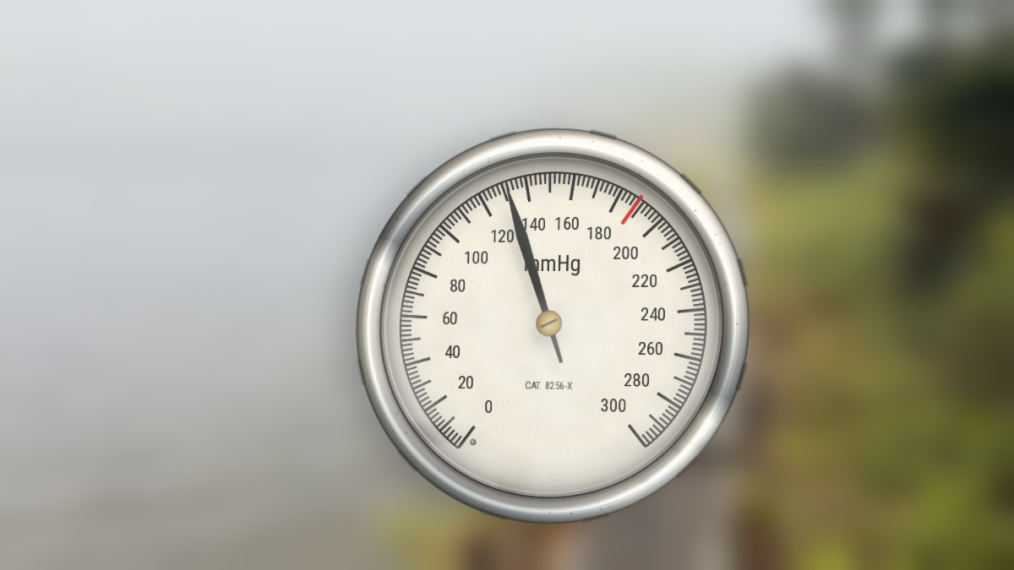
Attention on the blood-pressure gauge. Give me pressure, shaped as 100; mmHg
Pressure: 132; mmHg
